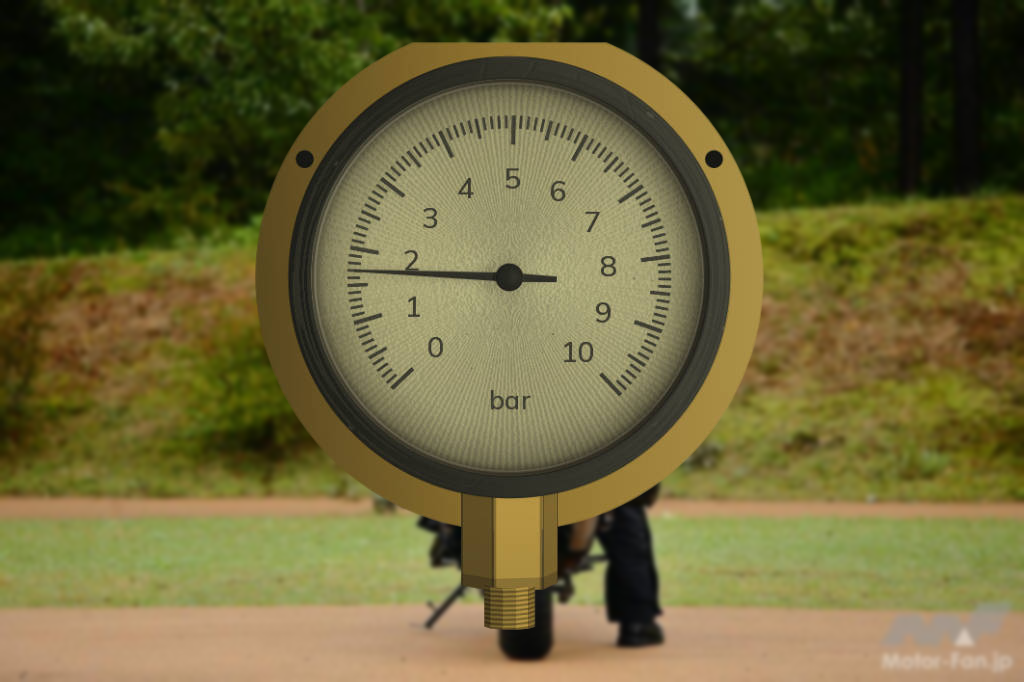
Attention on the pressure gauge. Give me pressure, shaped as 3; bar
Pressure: 1.7; bar
